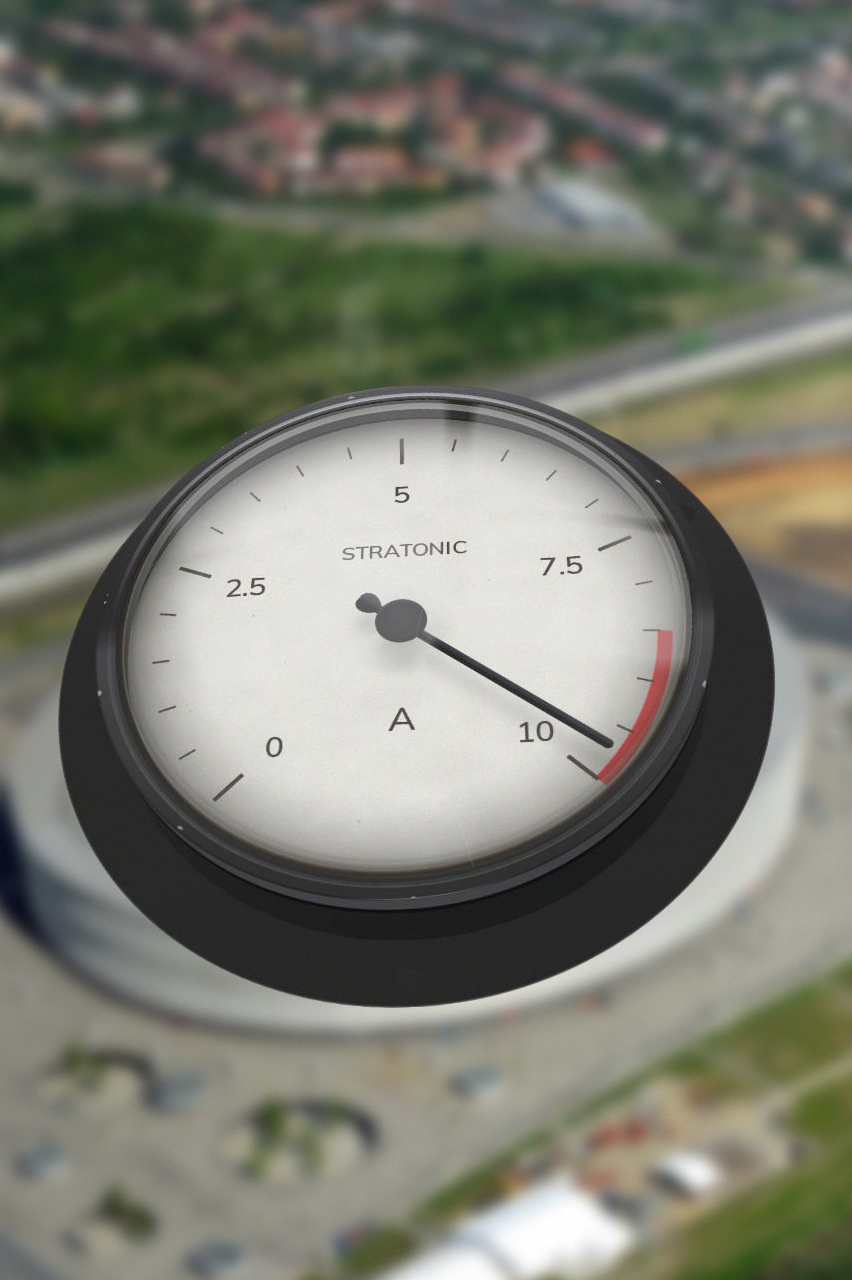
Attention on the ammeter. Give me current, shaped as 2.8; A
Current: 9.75; A
